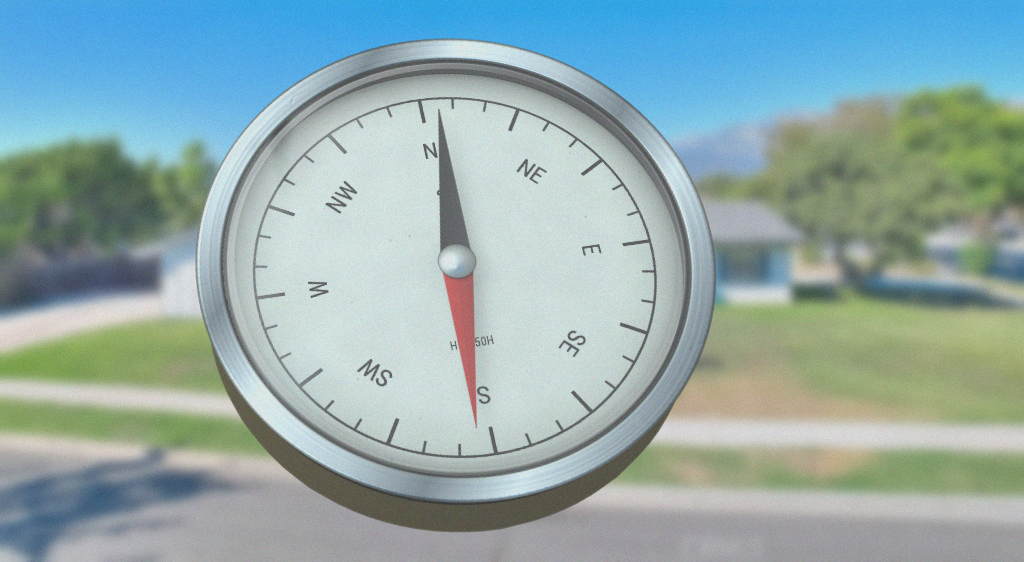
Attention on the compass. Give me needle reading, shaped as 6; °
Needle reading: 185; °
